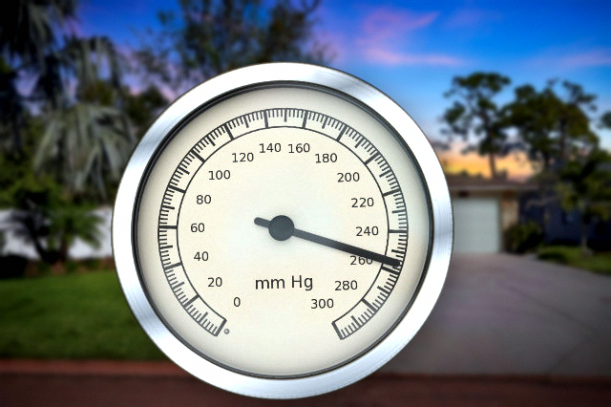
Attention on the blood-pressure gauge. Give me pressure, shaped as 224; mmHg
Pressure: 256; mmHg
